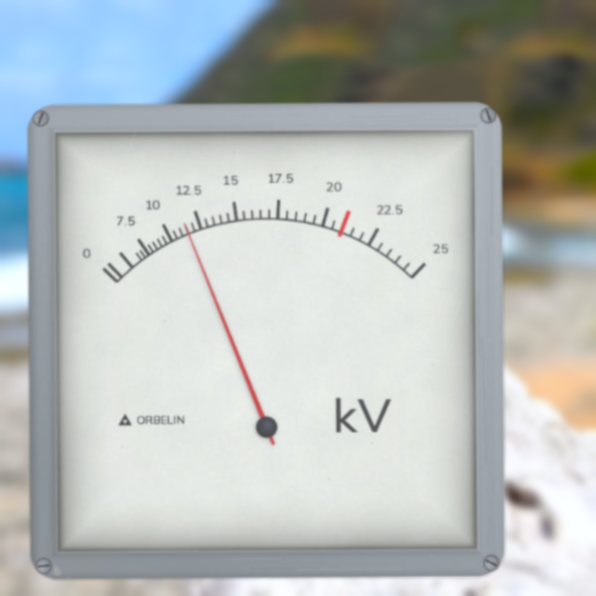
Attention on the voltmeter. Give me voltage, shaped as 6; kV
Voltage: 11.5; kV
